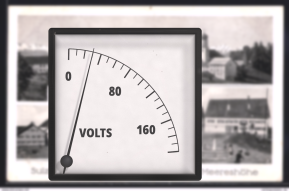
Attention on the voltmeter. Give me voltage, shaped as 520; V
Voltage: 30; V
